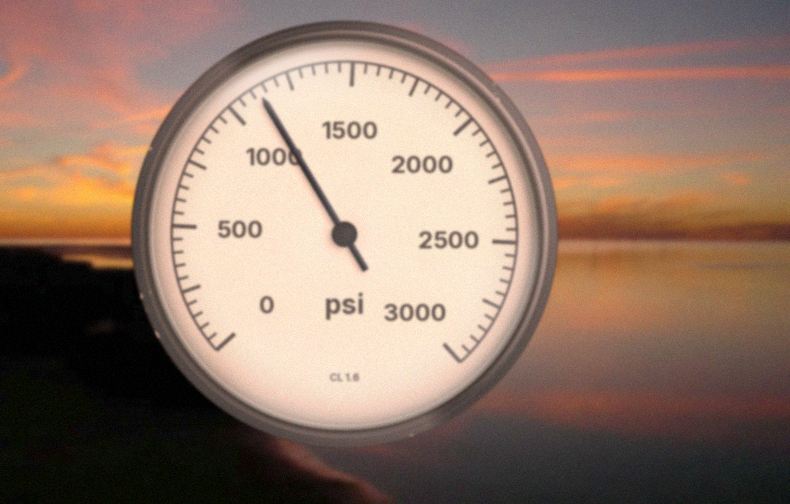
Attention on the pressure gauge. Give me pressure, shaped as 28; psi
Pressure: 1125; psi
